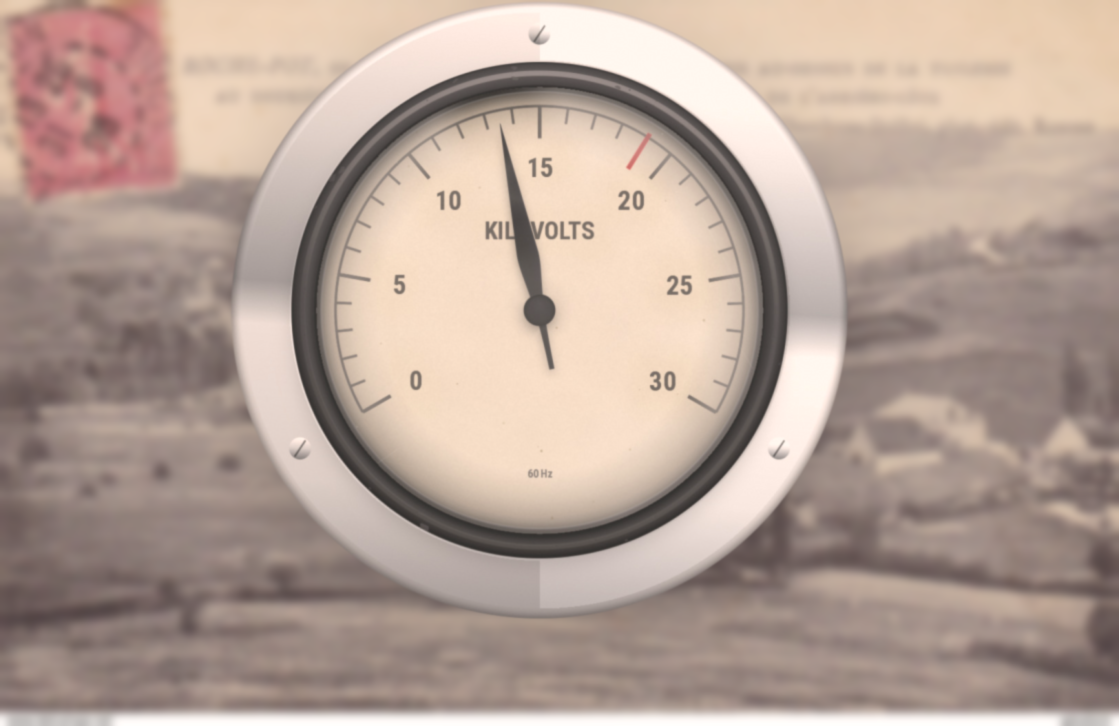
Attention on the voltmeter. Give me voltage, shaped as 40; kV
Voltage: 13.5; kV
